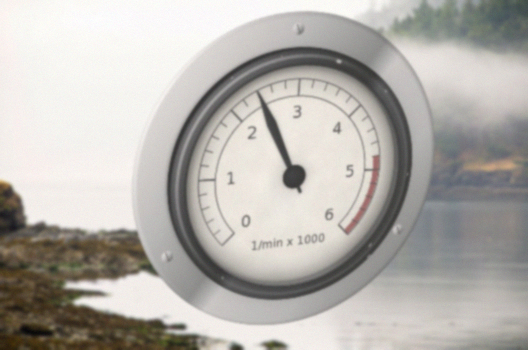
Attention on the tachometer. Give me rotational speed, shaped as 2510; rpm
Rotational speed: 2400; rpm
